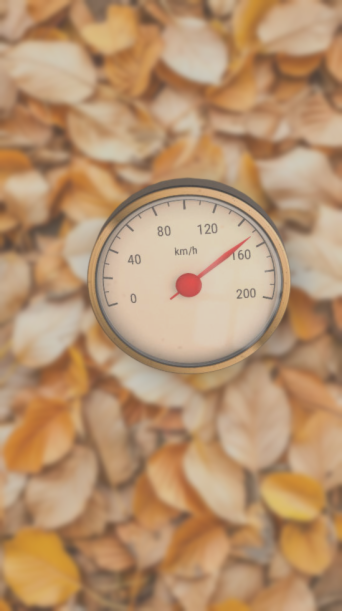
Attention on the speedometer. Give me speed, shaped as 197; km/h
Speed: 150; km/h
